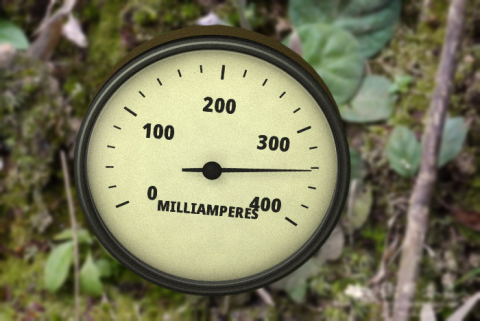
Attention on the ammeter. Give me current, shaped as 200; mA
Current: 340; mA
